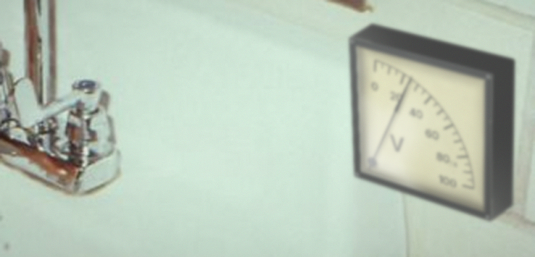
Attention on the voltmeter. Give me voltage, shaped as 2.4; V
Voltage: 25; V
